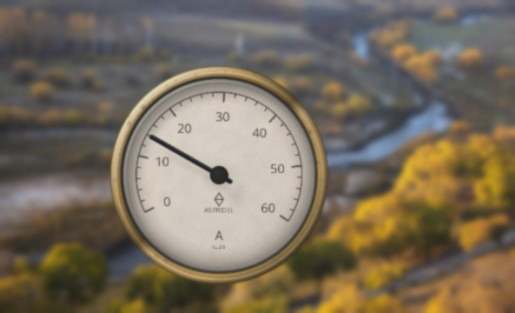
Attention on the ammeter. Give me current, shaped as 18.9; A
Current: 14; A
